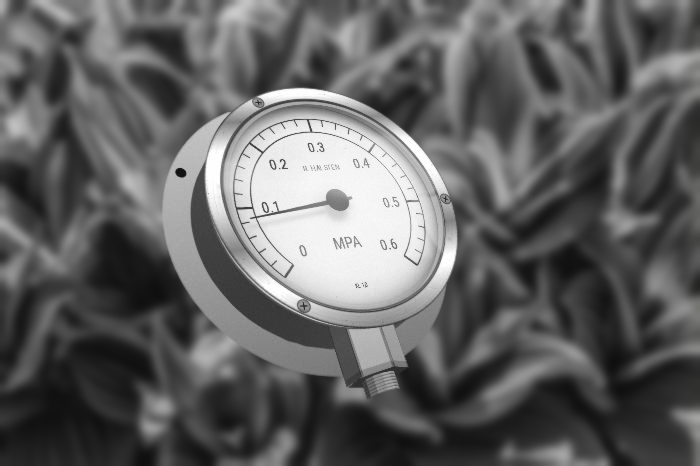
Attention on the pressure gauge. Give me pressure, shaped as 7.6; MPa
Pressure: 0.08; MPa
